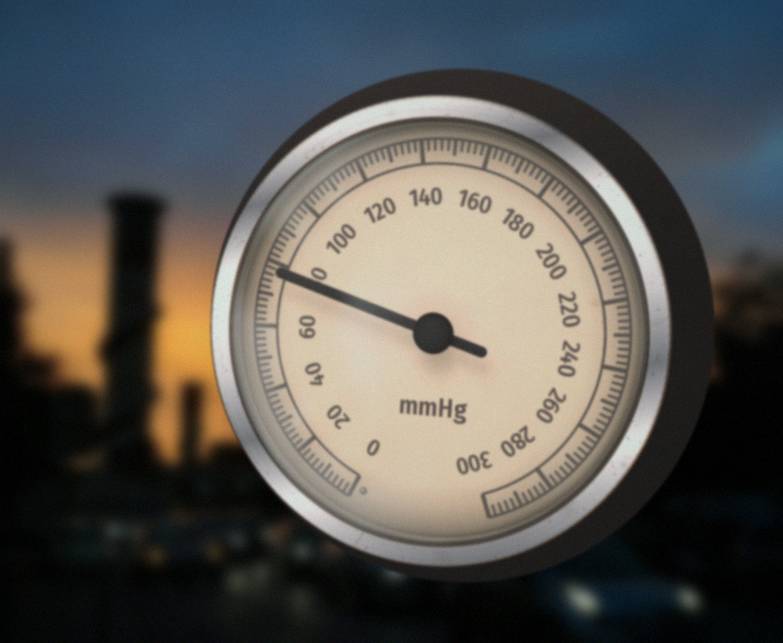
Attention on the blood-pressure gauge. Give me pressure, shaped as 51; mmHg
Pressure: 78; mmHg
